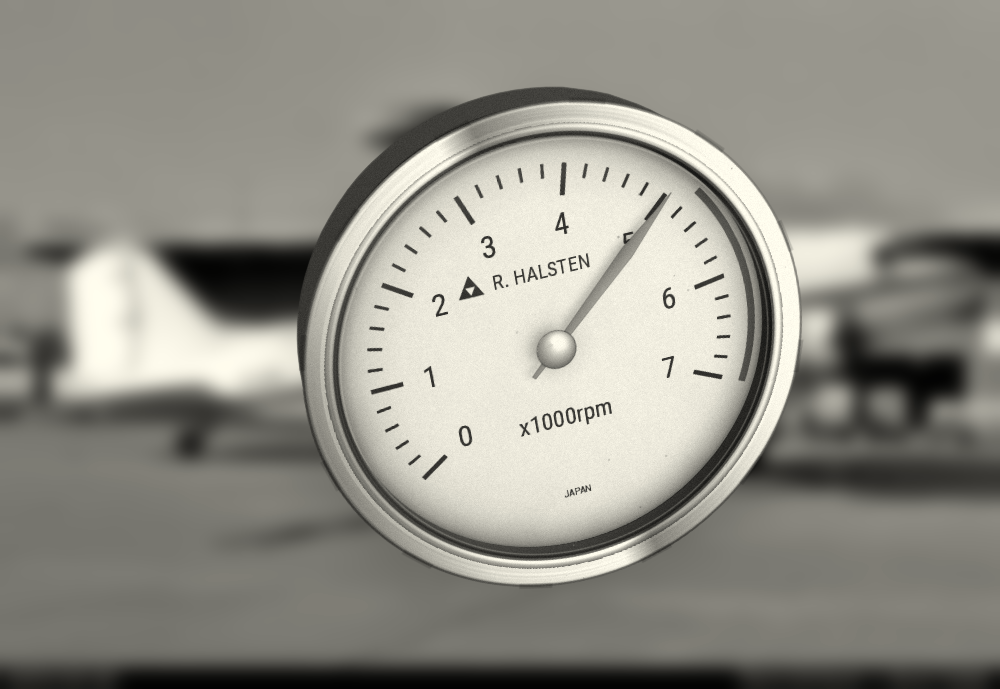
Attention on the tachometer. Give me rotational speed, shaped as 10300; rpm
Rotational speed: 5000; rpm
